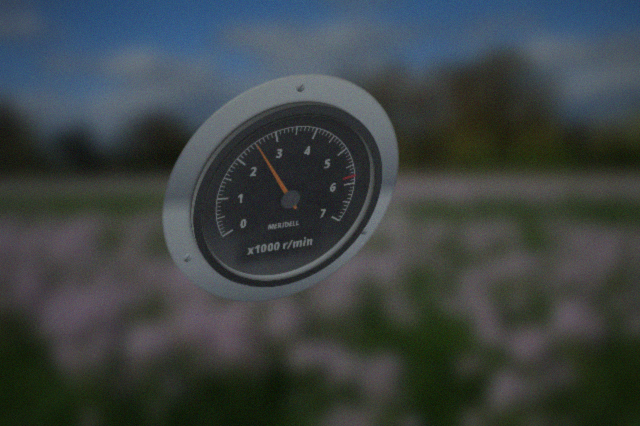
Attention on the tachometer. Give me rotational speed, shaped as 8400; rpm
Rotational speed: 2500; rpm
